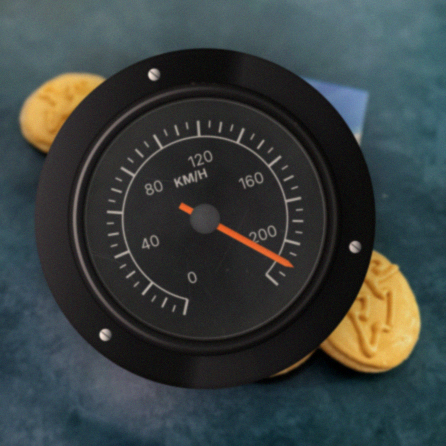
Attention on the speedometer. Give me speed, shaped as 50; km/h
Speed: 210; km/h
